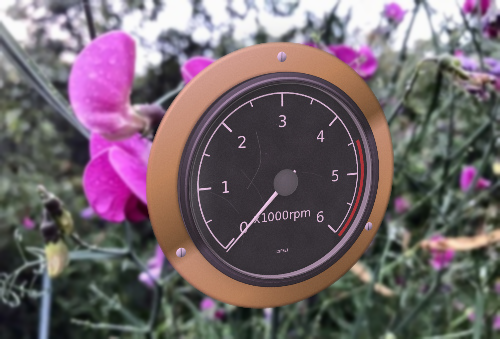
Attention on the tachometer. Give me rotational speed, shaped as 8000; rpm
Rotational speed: 0; rpm
